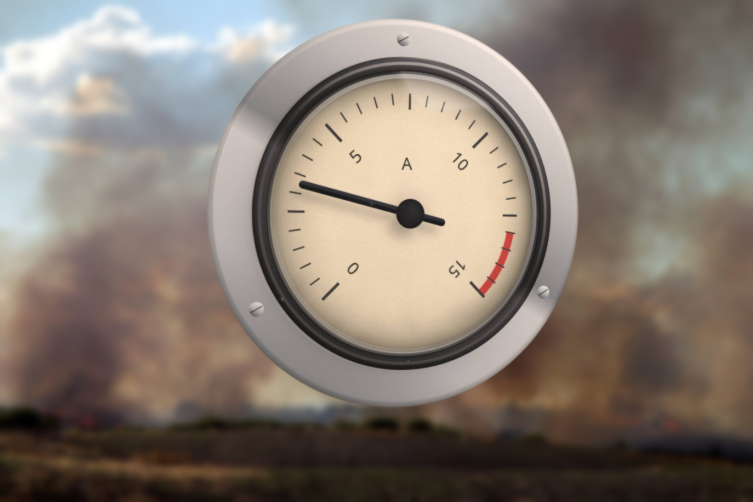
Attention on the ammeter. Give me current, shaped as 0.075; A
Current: 3.25; A
